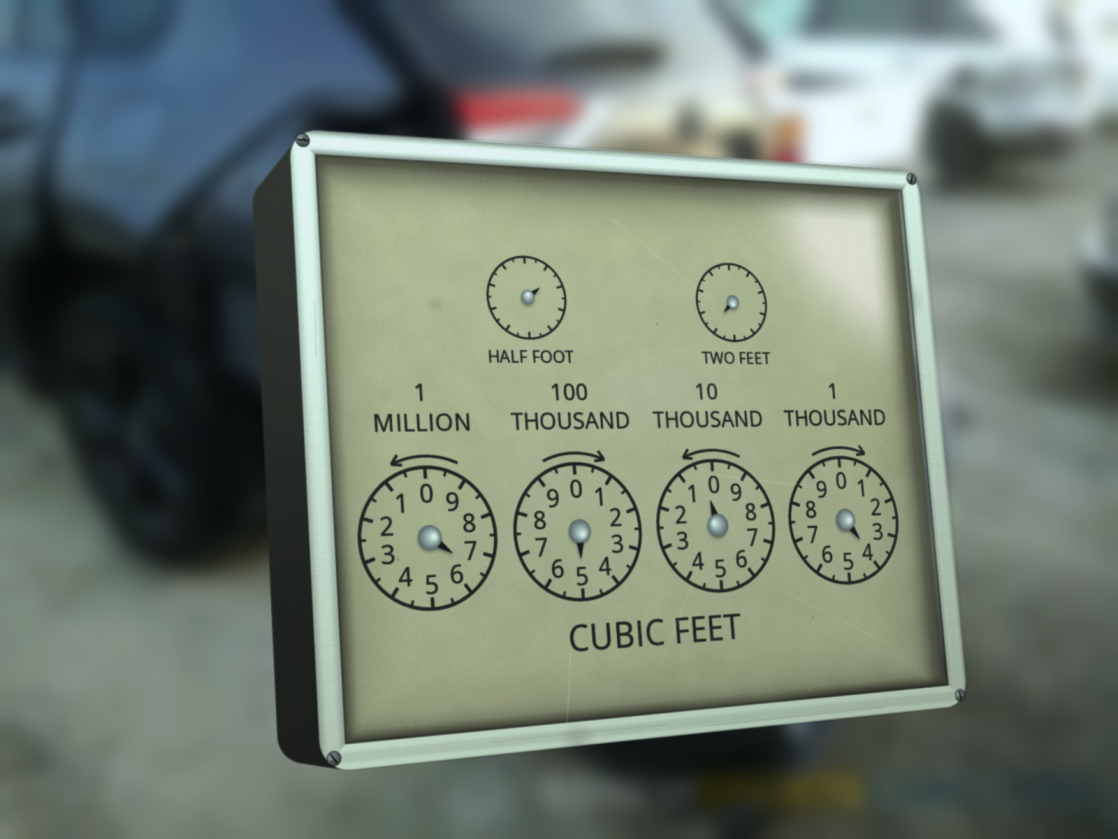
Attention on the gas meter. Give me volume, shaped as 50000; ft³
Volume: 650400; ft³
